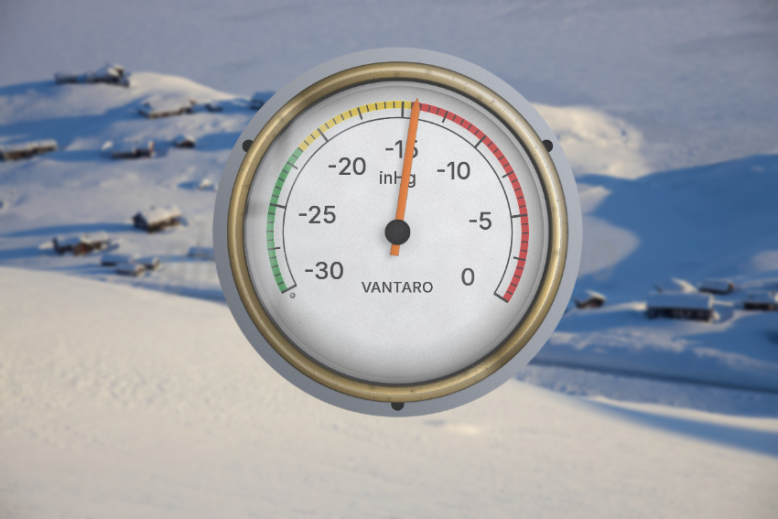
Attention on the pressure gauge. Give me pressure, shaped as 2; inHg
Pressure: -14.25; inHg
